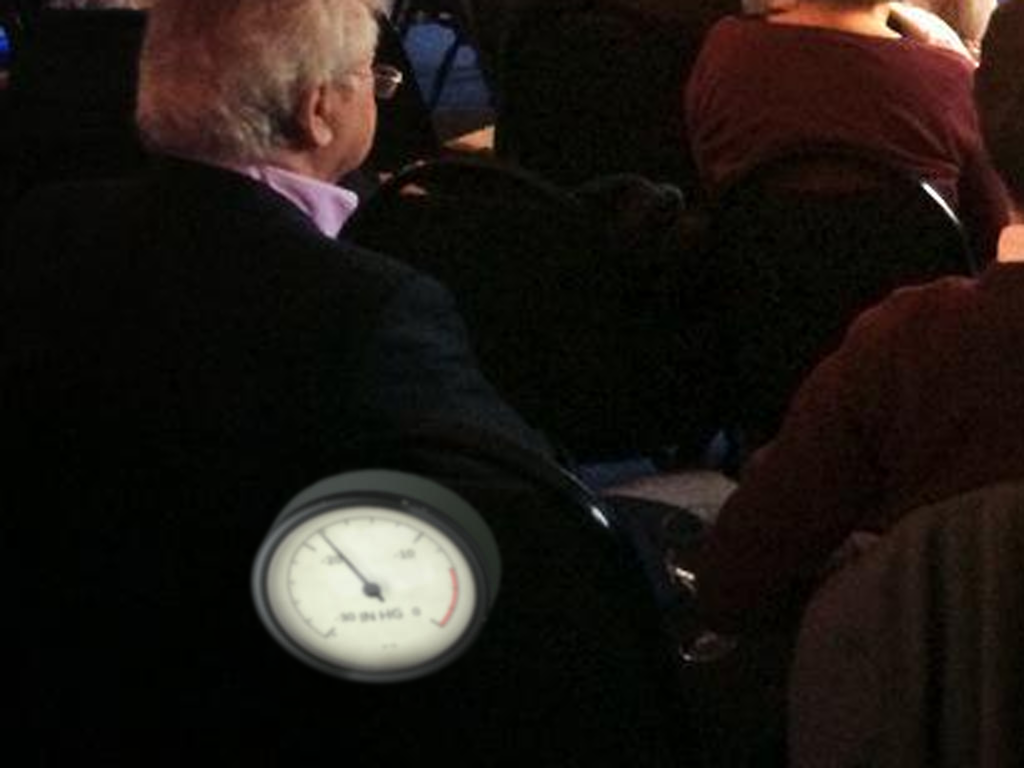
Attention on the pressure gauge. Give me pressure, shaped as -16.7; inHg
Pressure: -18; inHg
